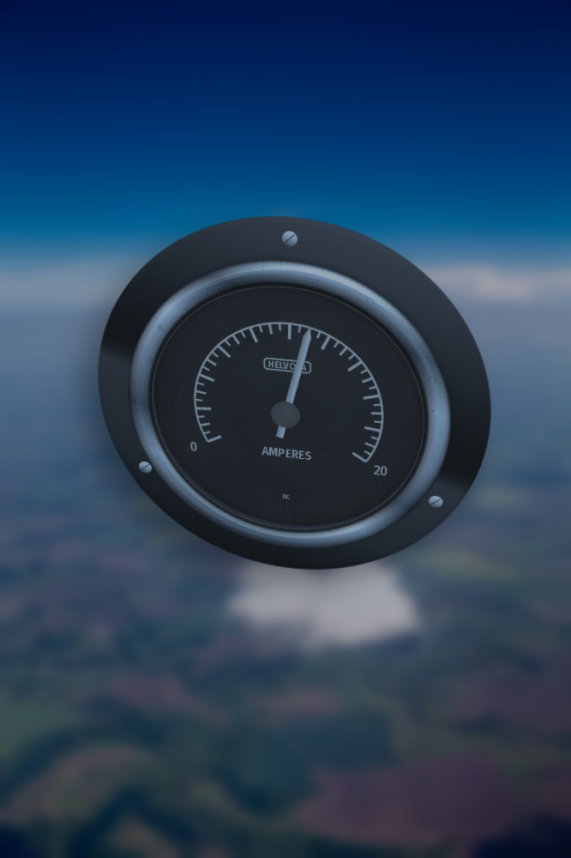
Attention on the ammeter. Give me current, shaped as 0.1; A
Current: 11; A
